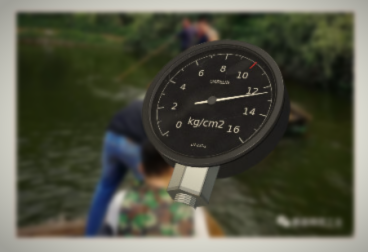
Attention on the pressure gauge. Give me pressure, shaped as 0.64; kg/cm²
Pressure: 12.5; kg/cm²
